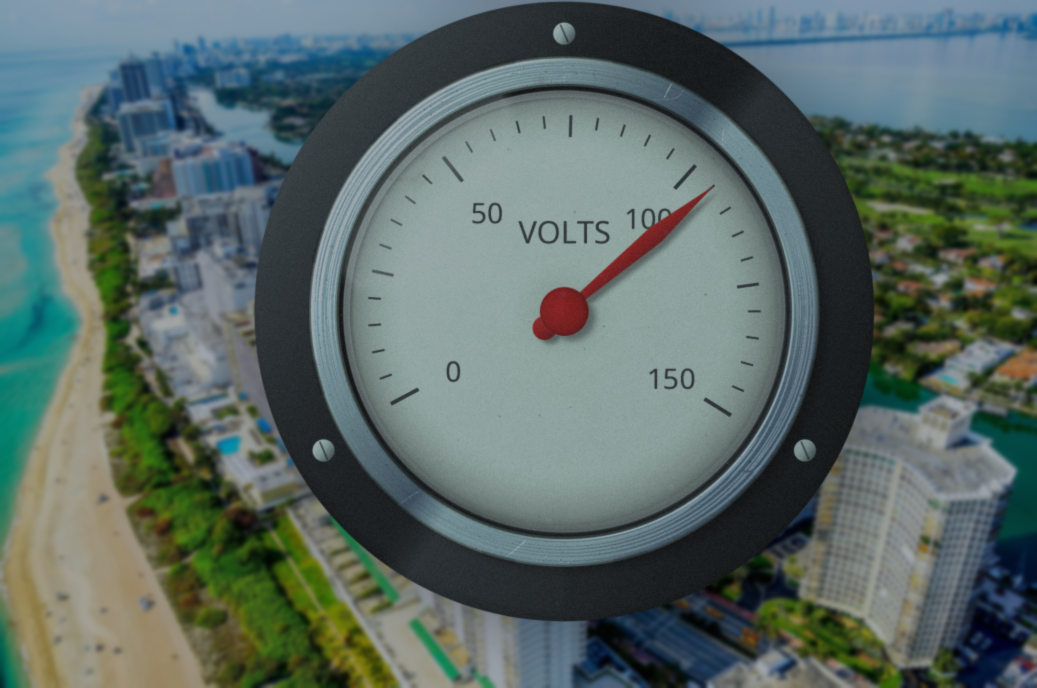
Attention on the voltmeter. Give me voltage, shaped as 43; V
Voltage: 105; V
